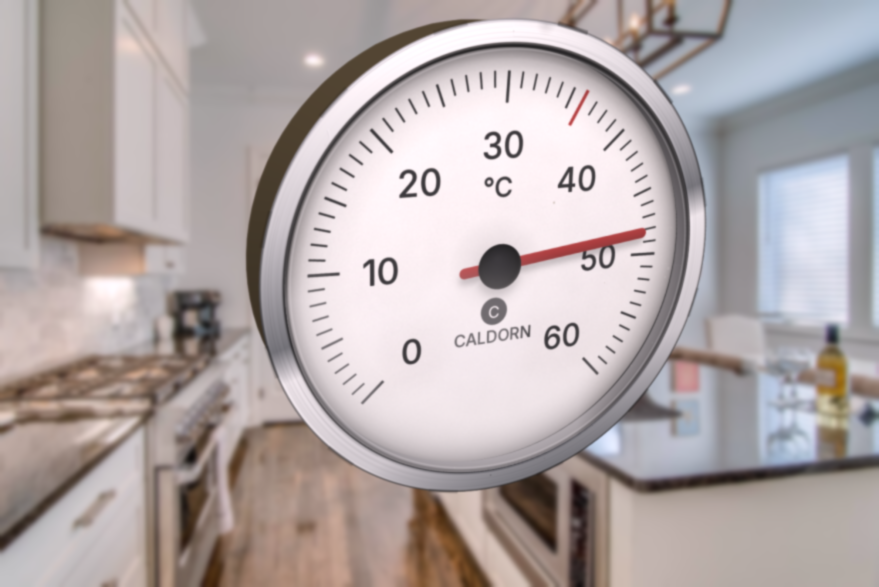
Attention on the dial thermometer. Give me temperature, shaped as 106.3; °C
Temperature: 48; °C
